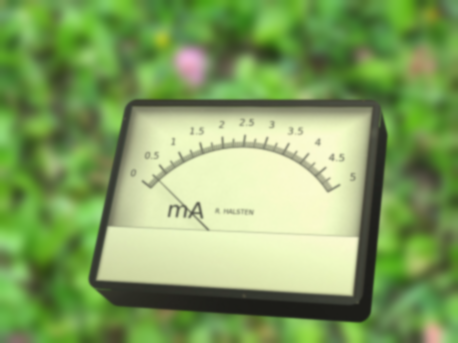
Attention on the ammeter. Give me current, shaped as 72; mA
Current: 0.25; mA
